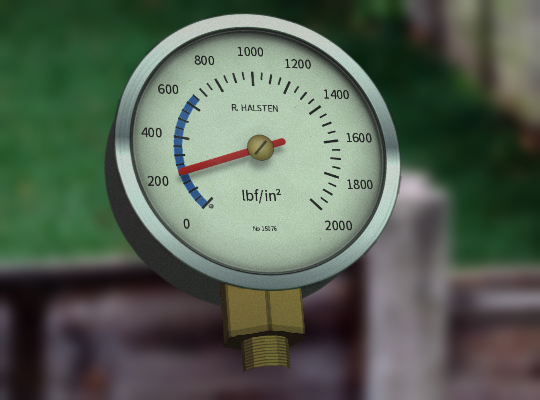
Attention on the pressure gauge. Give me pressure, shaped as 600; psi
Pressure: 200; psi
